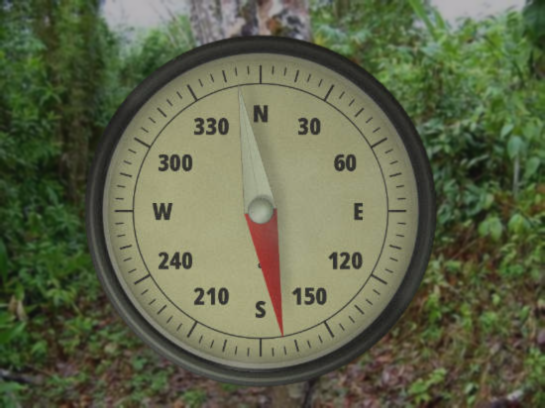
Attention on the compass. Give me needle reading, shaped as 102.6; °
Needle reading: 170; °
